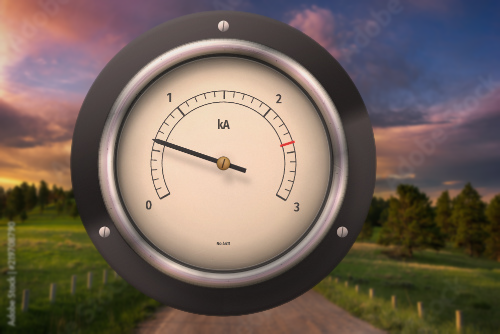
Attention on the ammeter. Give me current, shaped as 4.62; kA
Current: 0.6; kA
